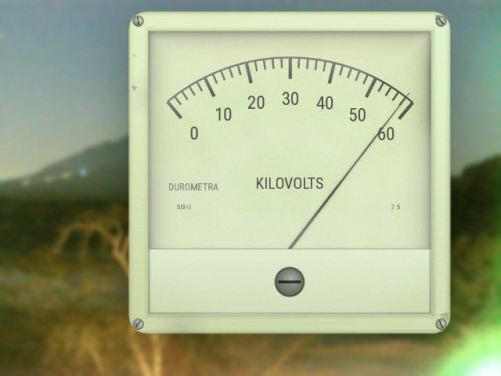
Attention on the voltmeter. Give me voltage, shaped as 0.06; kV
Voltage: 58; kV
